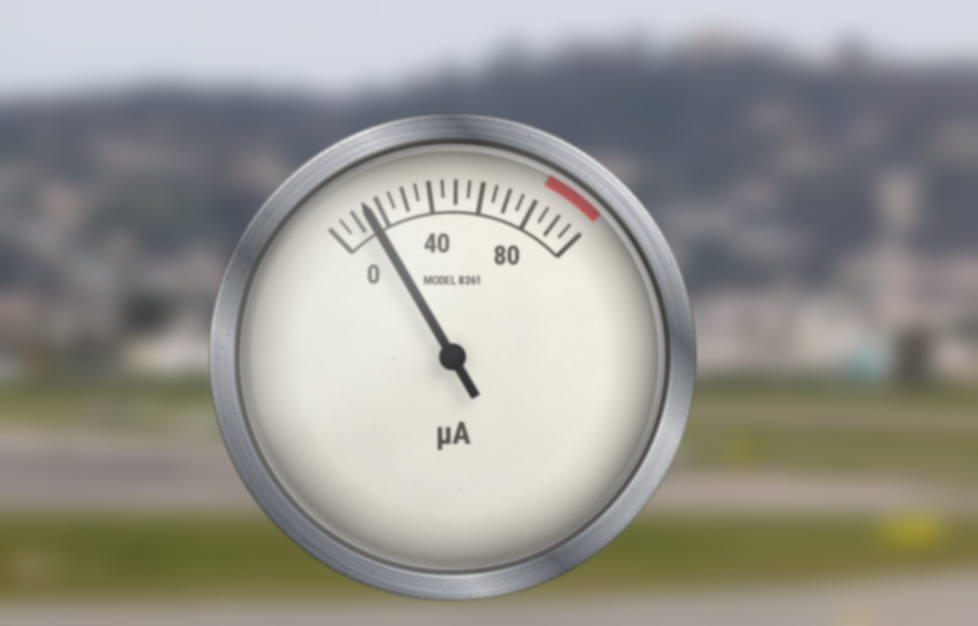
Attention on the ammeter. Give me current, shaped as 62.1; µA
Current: 15; µA
